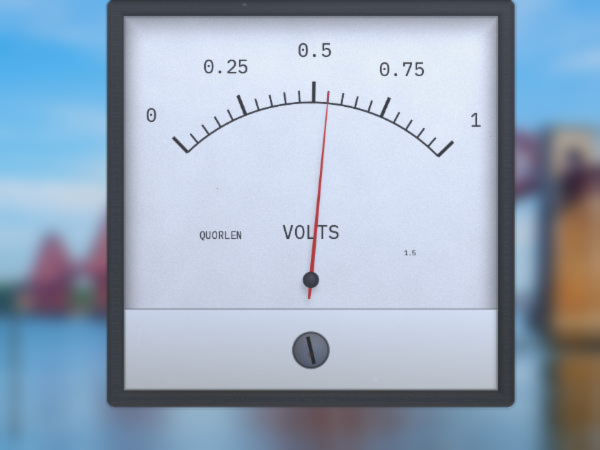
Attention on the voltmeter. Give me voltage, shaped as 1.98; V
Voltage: 0.55; V
